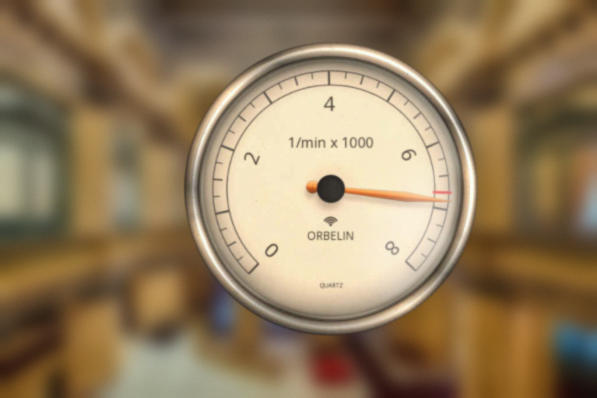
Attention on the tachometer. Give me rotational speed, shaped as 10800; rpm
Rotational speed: 6875; rpm
